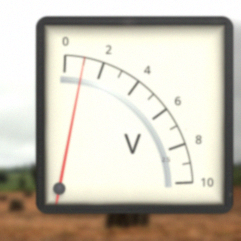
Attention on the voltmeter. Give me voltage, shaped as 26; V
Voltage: 1; V
